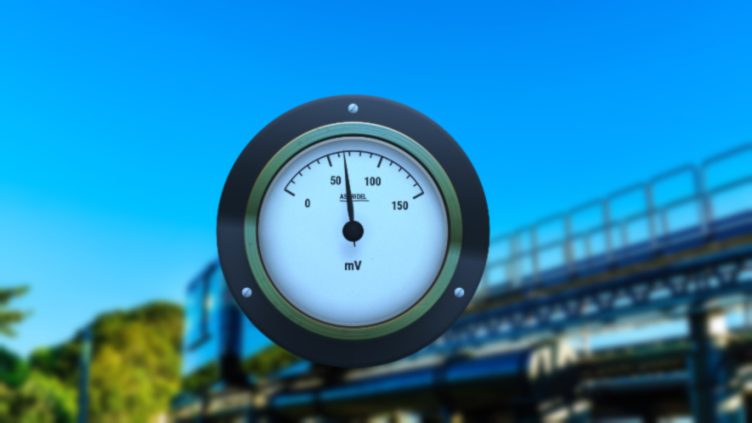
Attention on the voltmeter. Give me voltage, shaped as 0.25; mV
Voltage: 65; mV
